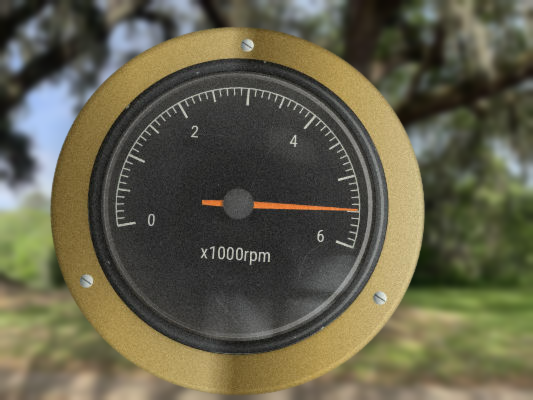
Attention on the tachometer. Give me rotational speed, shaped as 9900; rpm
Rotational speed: 5500; rpm
